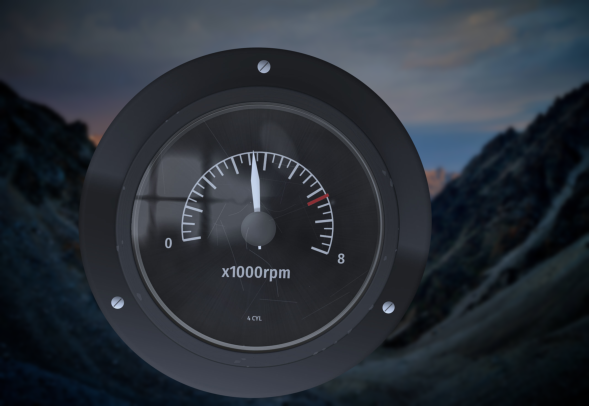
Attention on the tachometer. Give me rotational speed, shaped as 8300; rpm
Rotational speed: 3625; rpm
